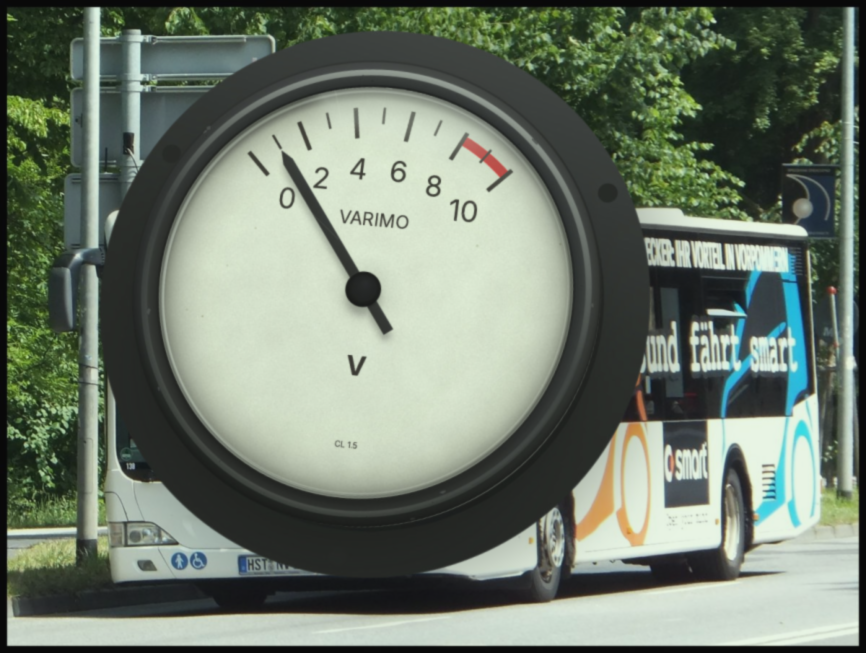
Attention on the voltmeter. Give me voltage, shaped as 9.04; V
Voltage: 1; V
